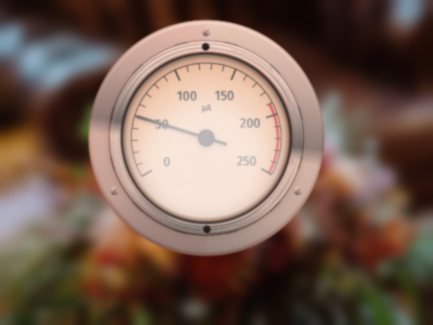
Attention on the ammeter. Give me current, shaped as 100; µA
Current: 50; µA
